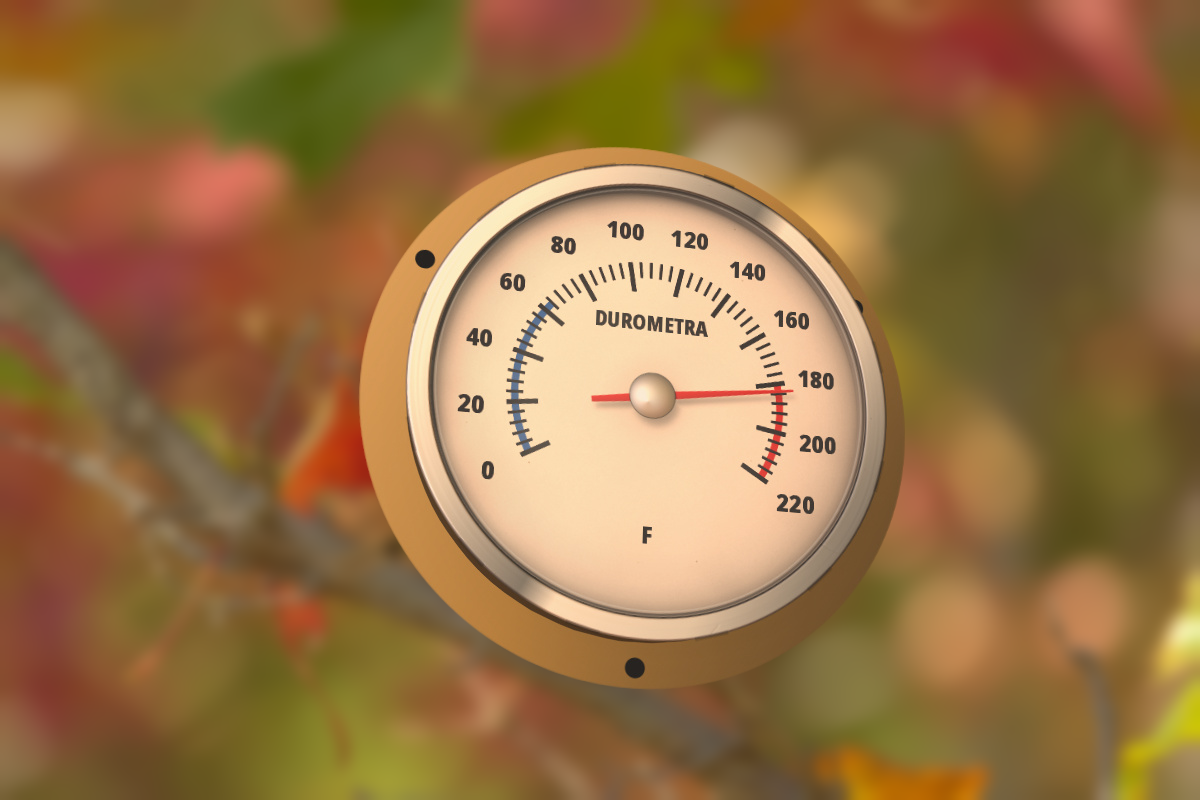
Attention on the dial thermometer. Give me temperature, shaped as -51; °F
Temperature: 184; °F
